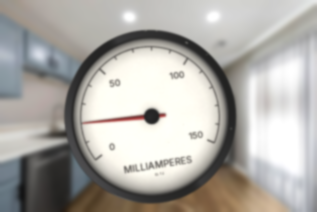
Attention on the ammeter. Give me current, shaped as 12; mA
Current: 20; mA
